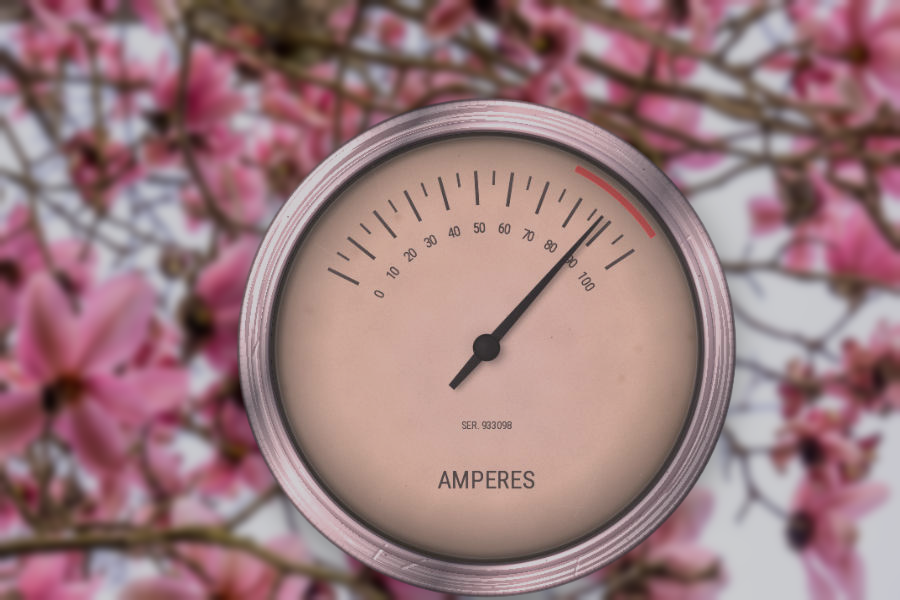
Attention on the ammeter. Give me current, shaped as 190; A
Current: 87.5; A
